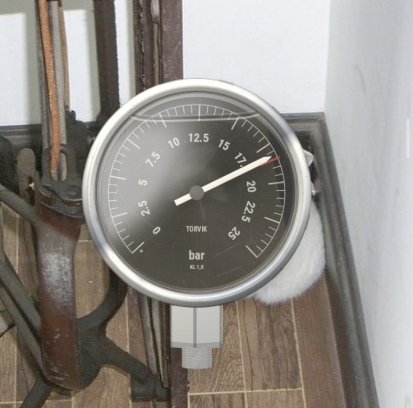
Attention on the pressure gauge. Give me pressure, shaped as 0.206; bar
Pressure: 18.25; bar
